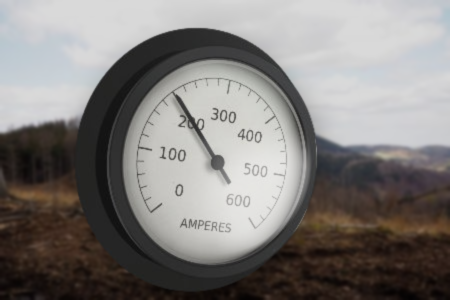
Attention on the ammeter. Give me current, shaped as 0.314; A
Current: 200; A
